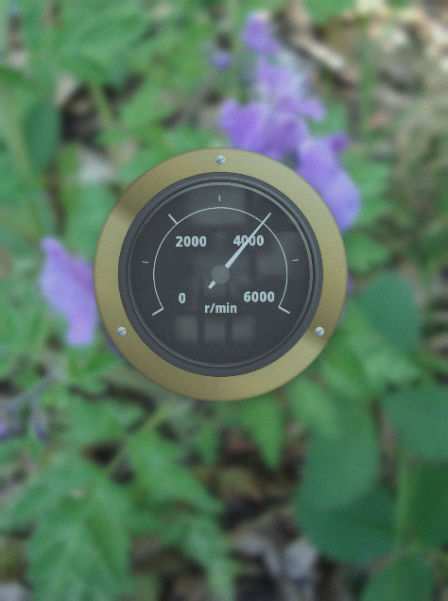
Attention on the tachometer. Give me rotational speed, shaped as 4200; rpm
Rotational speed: 4000; rpm
